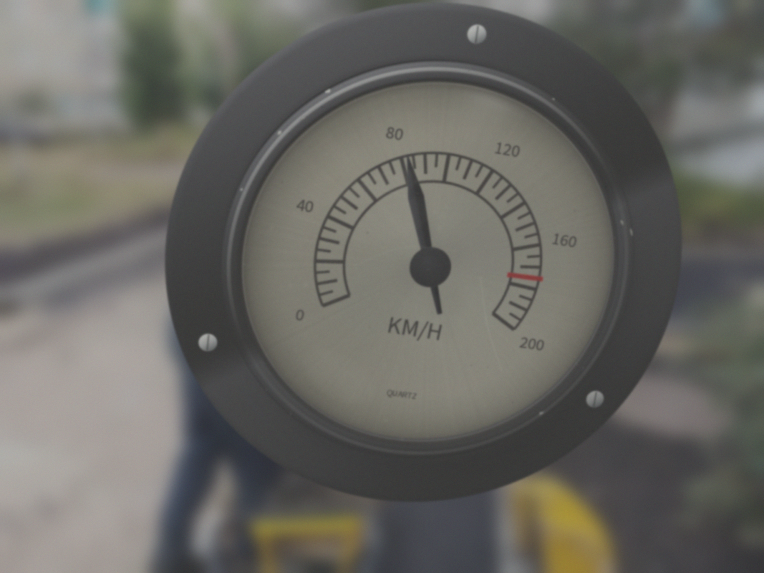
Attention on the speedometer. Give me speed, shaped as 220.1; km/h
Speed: 82.5; km/h
